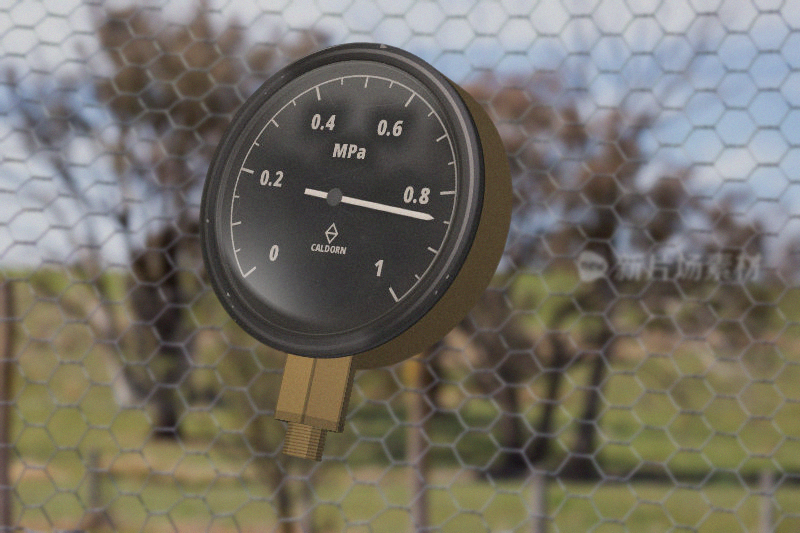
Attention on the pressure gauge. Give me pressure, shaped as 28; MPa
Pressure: 0.85; MPa
